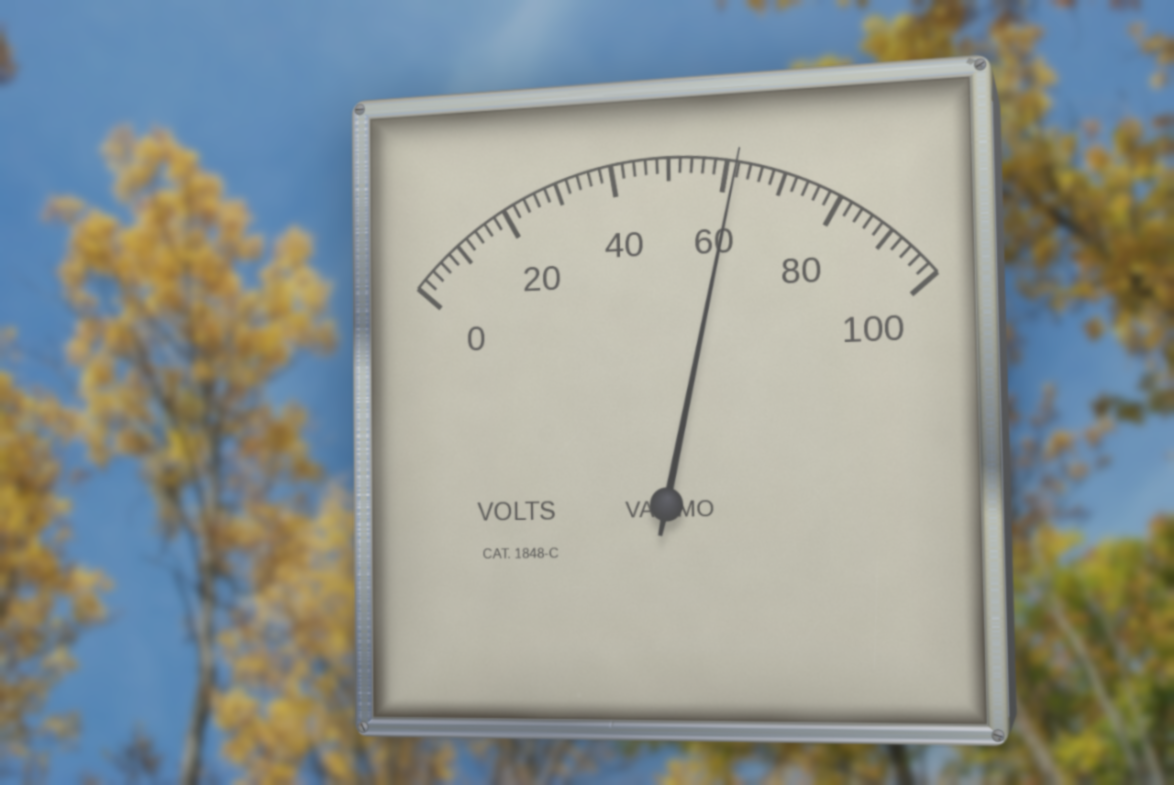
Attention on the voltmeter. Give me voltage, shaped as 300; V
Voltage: 62; V
